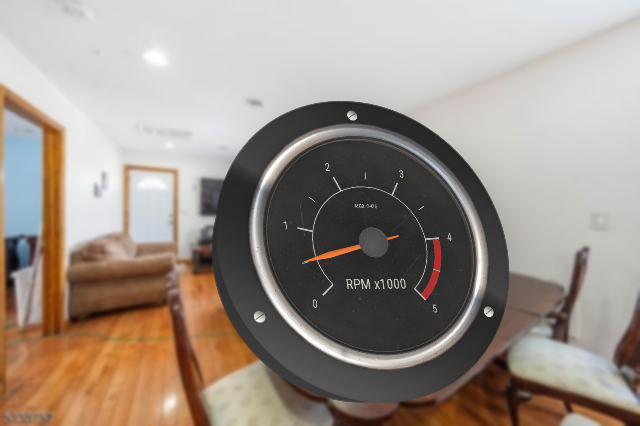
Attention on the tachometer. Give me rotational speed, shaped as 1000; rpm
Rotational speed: 500; rpm
